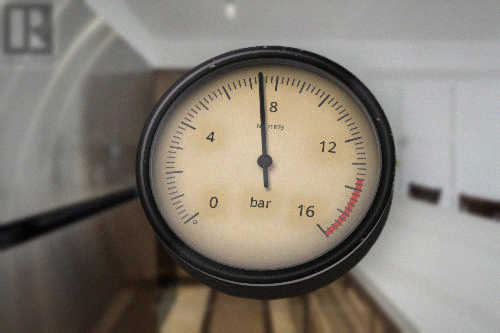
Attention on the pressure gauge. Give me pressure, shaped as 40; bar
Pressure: 7.4; bar
